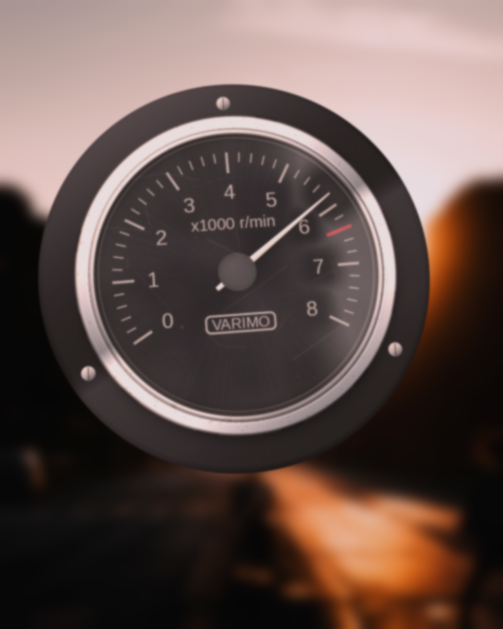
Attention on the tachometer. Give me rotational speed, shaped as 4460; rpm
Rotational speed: 5800; rpm
